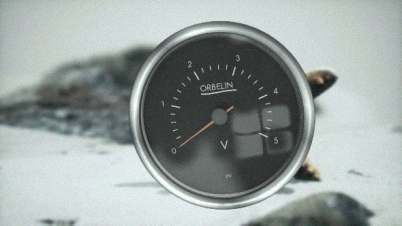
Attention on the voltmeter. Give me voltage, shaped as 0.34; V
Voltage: 0; V
